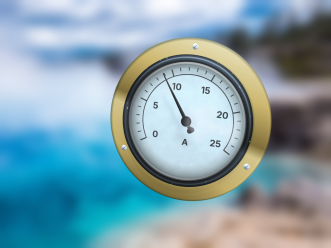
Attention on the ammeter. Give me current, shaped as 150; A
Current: 9; A
